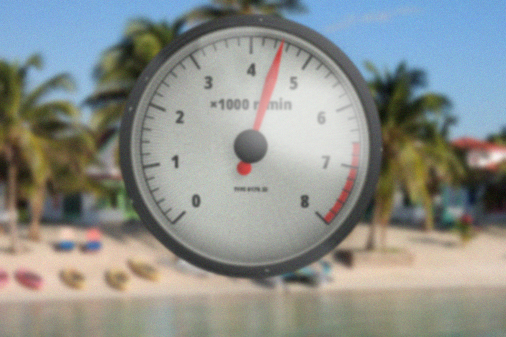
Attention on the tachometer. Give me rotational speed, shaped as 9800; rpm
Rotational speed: 4500; rpm
